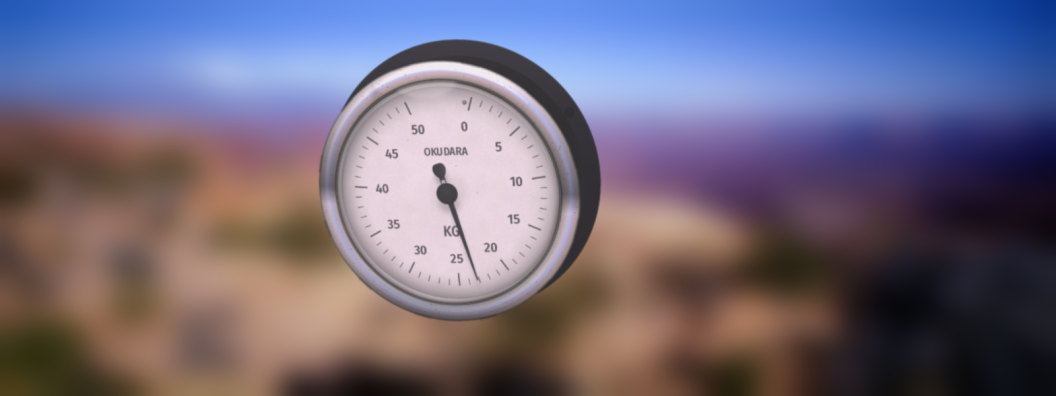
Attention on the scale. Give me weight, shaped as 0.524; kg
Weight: 23; kg
